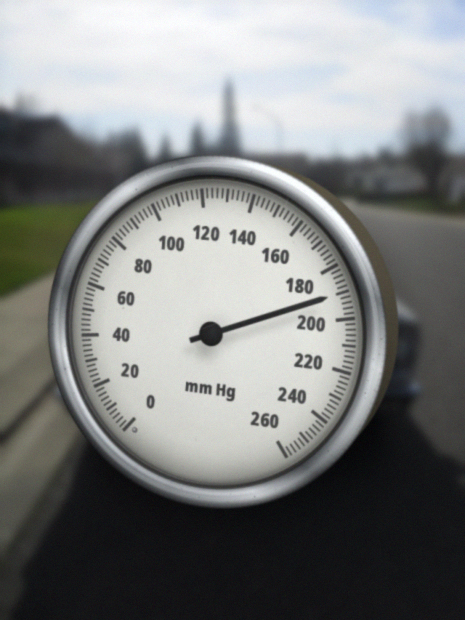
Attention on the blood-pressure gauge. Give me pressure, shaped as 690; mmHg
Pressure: 190; mmHg
